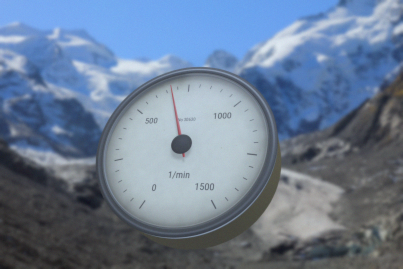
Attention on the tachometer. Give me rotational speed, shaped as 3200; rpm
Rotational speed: 675; rpm
